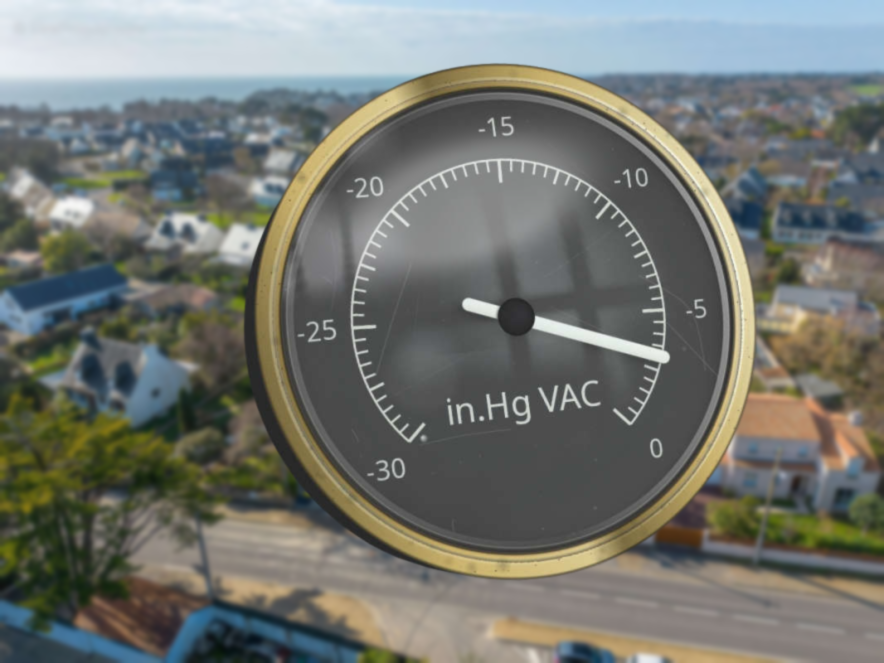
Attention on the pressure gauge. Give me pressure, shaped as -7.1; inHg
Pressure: -3; inHg
